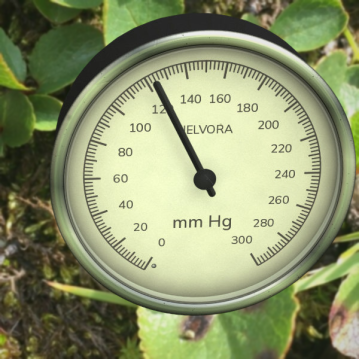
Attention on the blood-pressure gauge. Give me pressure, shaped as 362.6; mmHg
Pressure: 124; mmHg
